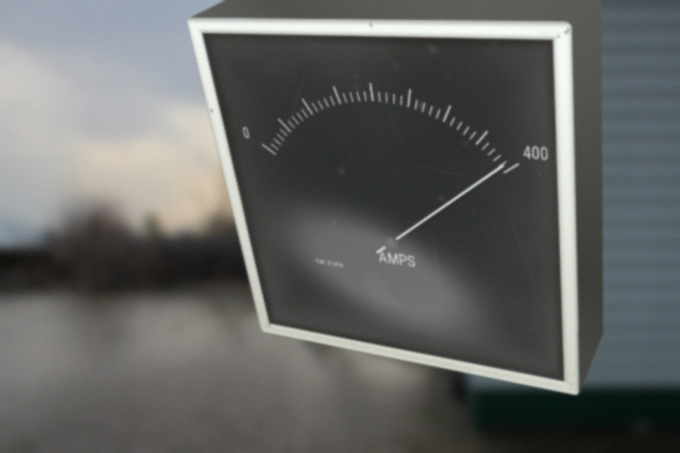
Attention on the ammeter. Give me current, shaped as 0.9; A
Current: 390; A
